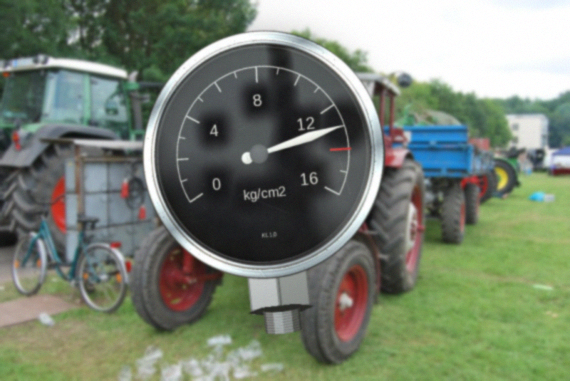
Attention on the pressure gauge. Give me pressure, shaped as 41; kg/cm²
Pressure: 13; kg/cm²
